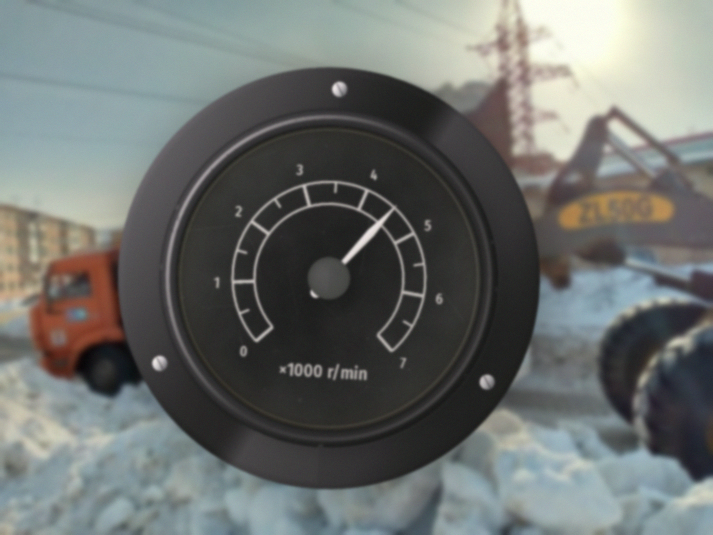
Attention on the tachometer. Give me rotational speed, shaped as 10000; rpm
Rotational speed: 4500; rpm
